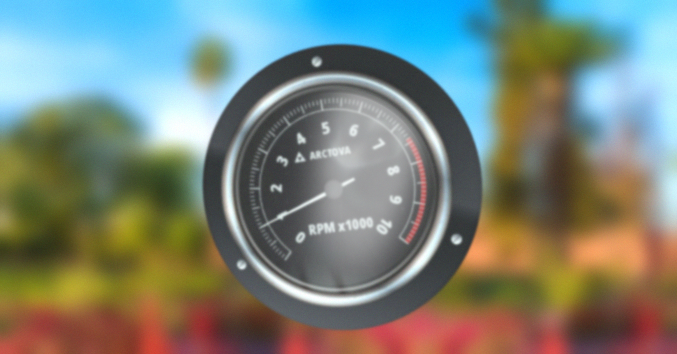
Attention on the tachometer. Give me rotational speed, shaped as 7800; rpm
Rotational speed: 1000; rpm
